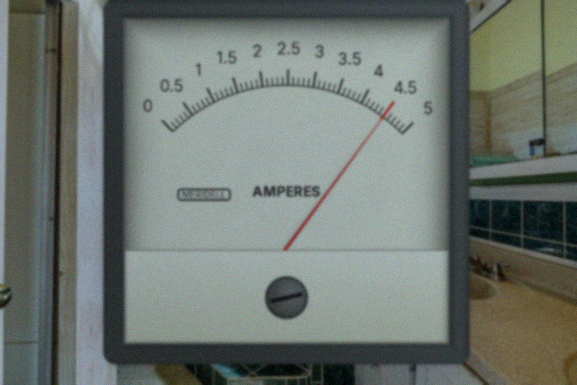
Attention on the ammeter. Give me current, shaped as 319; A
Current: 4.5; A
